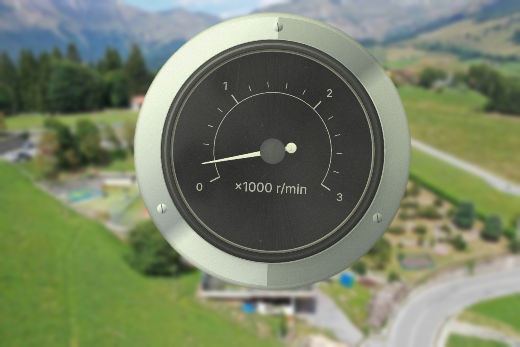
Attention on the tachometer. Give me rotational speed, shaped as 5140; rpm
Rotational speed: 200; rpm
